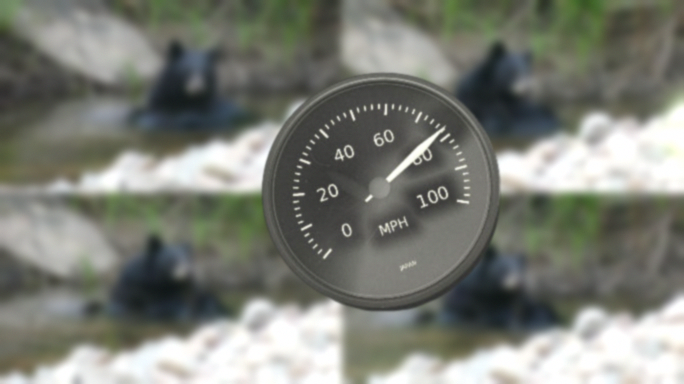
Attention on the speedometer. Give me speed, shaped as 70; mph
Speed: 78; mph
